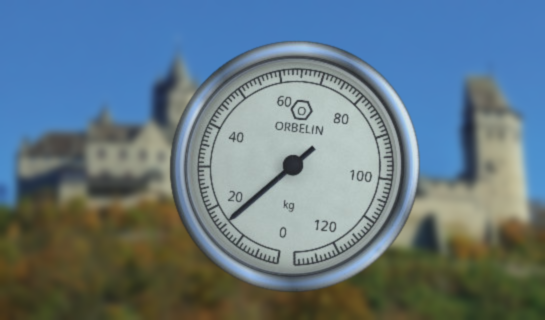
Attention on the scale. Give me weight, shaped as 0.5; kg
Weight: 15; kg
